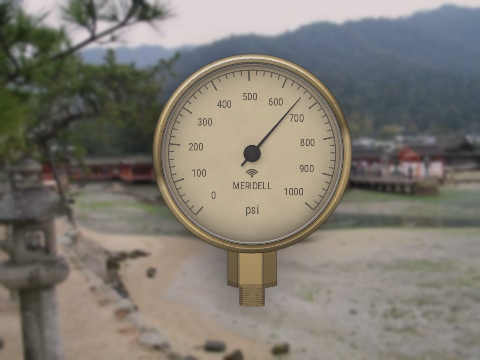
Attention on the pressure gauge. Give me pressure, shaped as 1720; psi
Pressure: 660; psi
